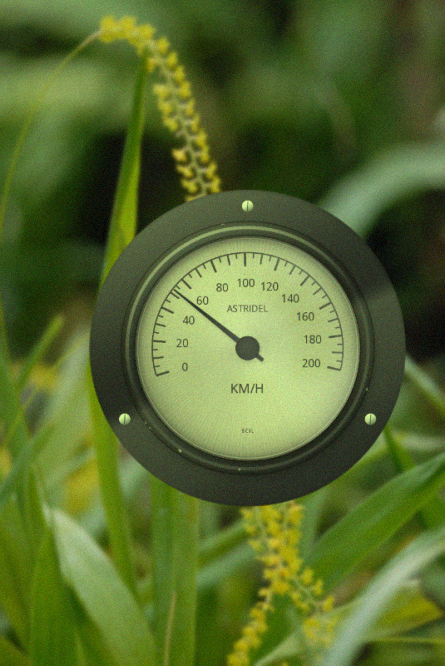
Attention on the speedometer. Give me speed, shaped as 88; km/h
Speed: 52.5; km/h
